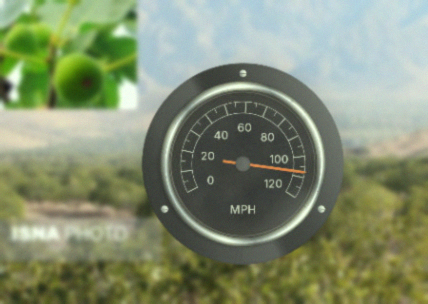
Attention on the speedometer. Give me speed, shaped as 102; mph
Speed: 107.5; mph
